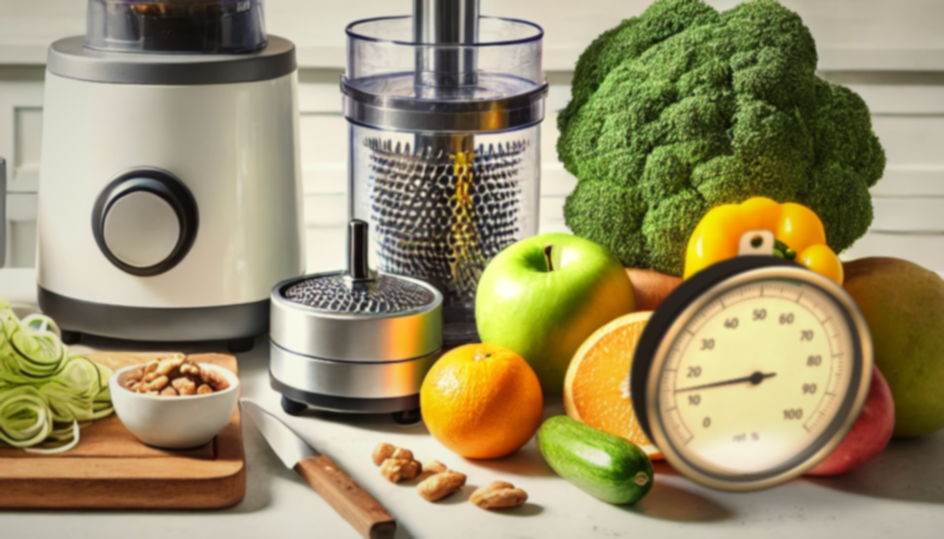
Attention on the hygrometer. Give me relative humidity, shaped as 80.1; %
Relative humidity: 15; %
